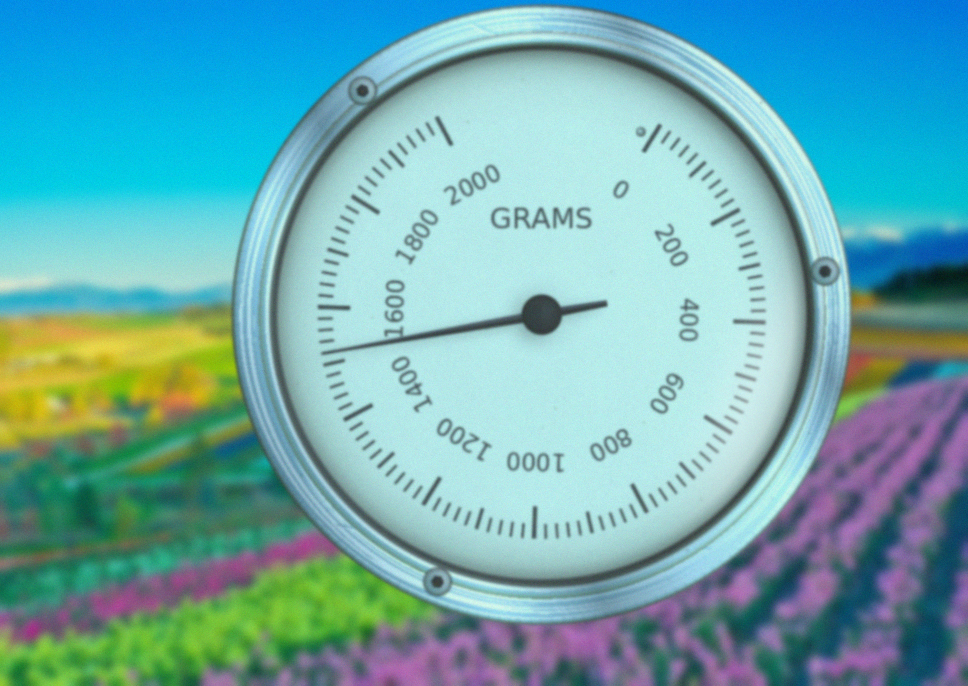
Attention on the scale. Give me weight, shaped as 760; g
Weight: 1520; g
